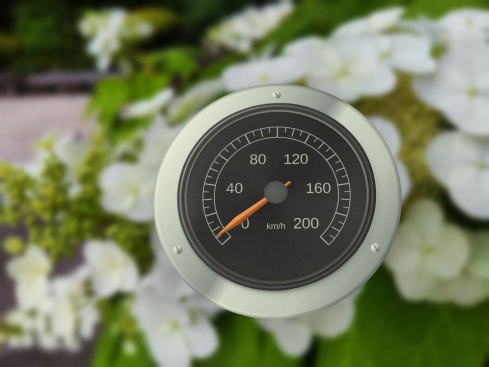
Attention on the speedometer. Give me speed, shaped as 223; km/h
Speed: 5; km/h
